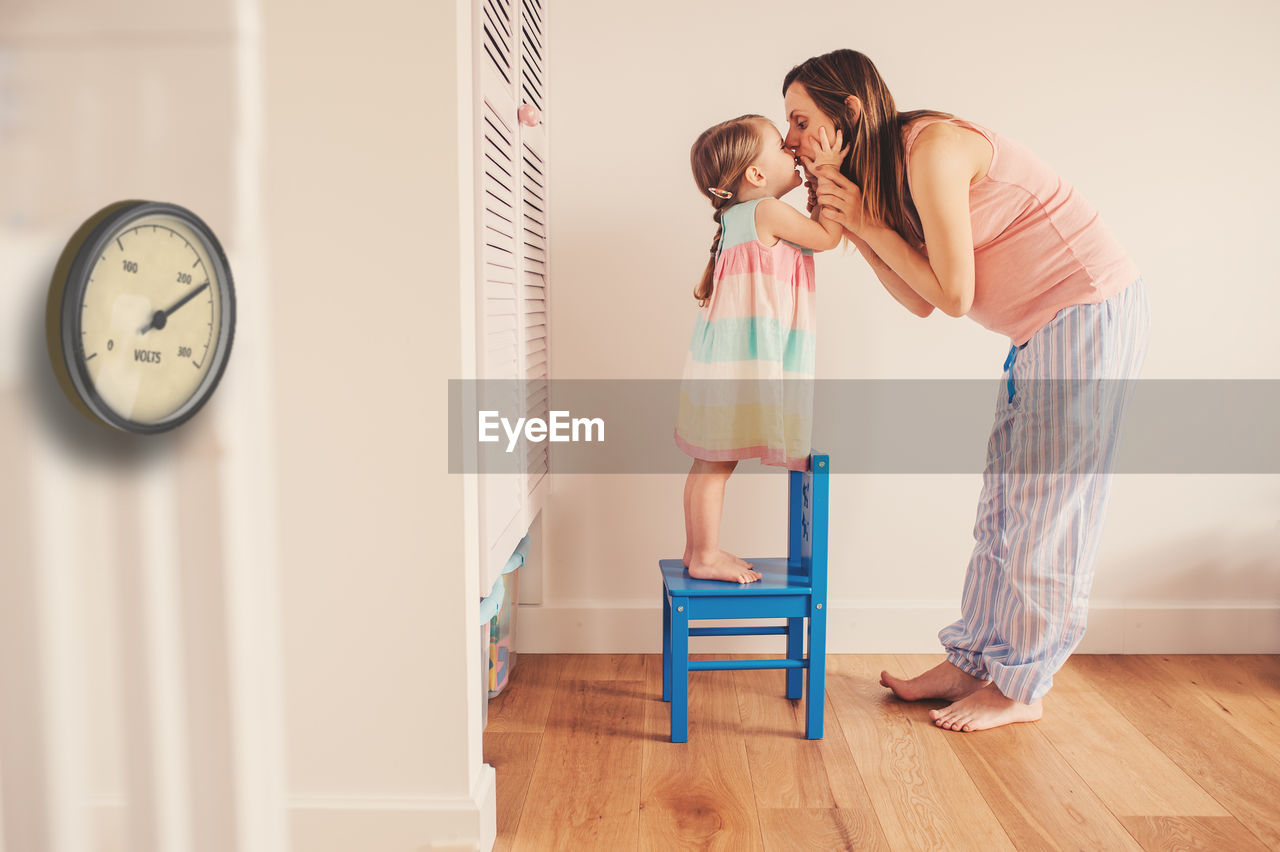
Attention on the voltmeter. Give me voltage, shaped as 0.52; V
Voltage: 220; V
